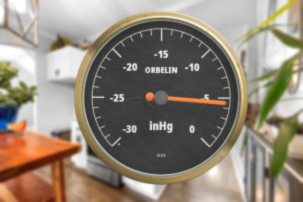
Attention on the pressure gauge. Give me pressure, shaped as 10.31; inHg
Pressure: -4.5; inHg
